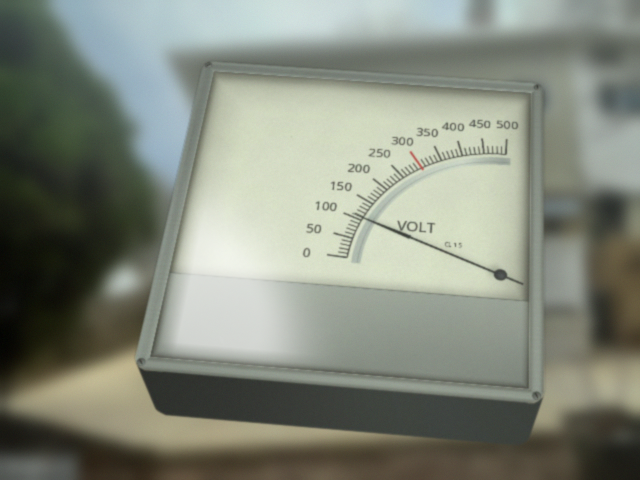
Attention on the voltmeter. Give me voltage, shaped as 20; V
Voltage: 100; V
